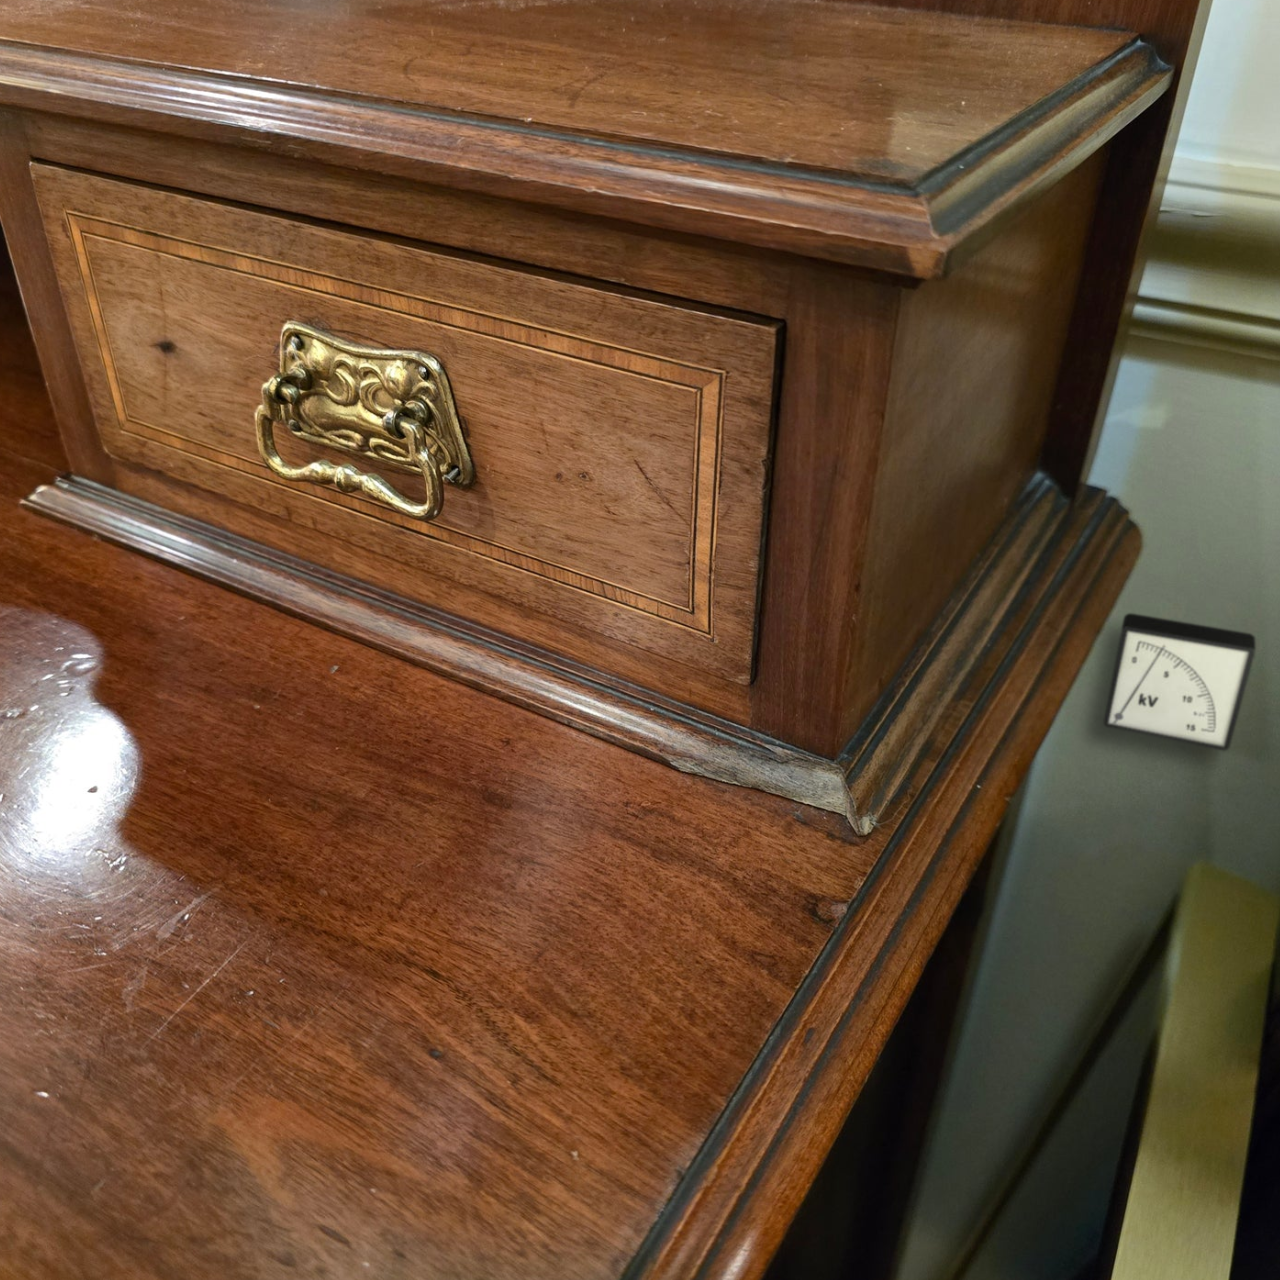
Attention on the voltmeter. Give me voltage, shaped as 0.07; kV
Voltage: 2.5; kV
